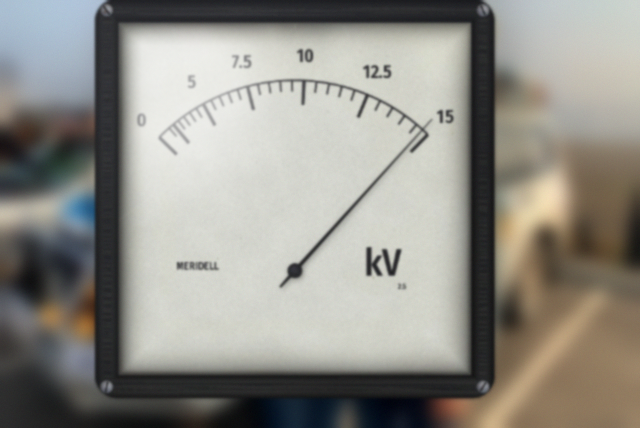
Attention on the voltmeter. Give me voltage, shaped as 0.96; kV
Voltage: 14.75; kV
